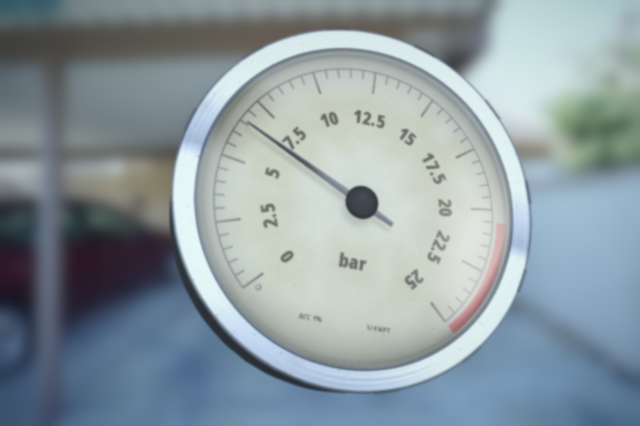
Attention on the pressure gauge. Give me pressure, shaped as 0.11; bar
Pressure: 6.5; bar
